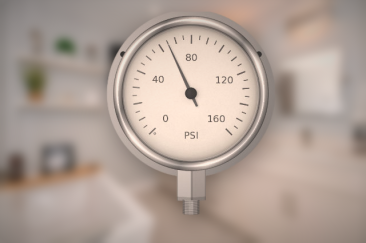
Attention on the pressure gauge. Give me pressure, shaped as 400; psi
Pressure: 65; psi
